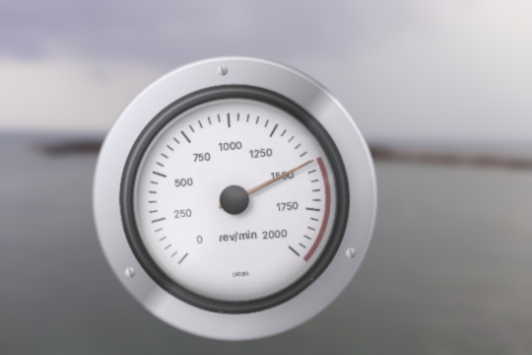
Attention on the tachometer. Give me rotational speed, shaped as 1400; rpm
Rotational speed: 1500; rpm
